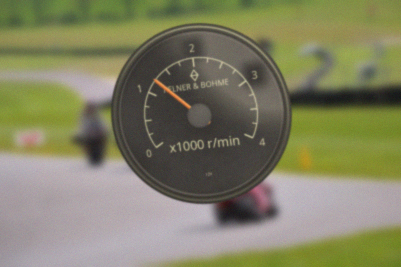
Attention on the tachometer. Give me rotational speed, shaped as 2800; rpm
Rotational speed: 1250; rpm
